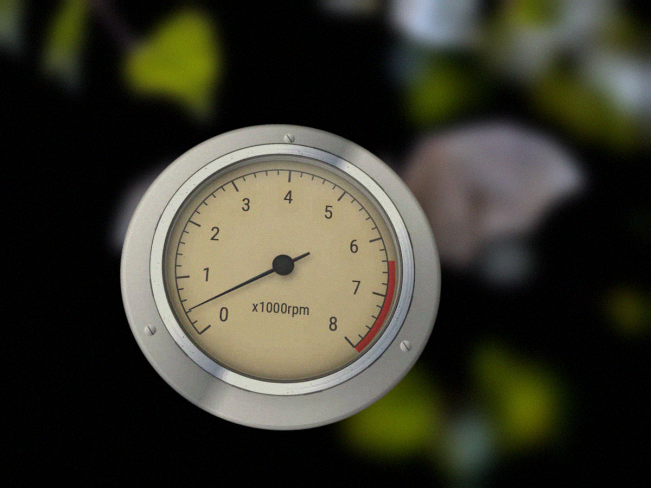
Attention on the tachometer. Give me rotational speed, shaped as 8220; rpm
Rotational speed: 400; rpm
